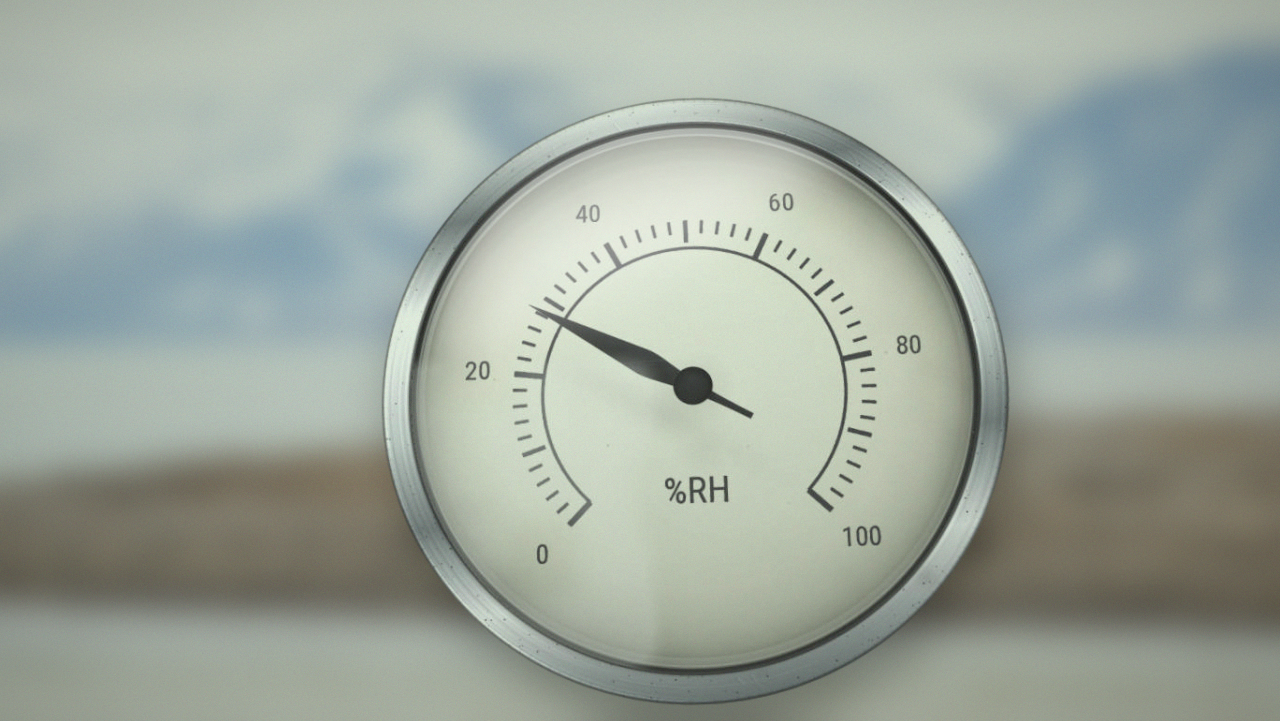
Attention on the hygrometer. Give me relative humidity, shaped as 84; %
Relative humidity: 28; %
